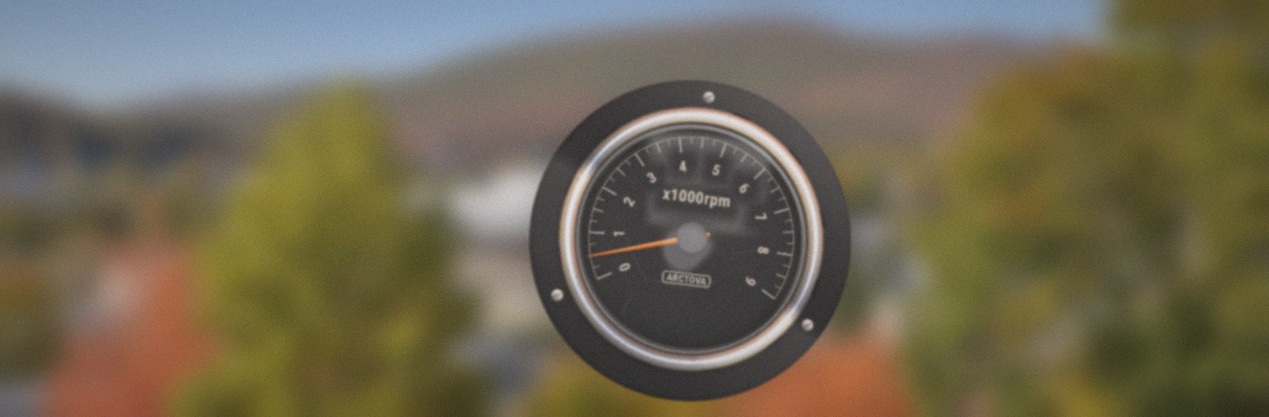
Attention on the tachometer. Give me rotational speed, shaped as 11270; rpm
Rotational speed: 500; rpm
